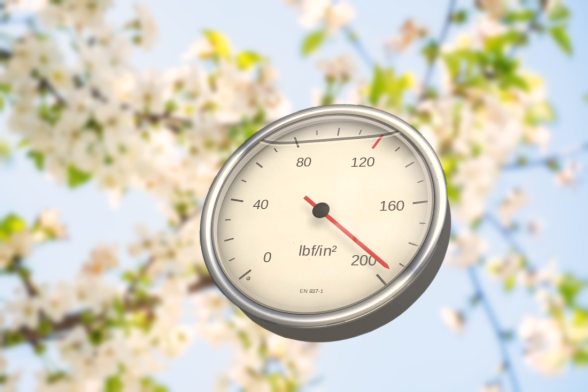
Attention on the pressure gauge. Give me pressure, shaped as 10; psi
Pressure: 195; psi
